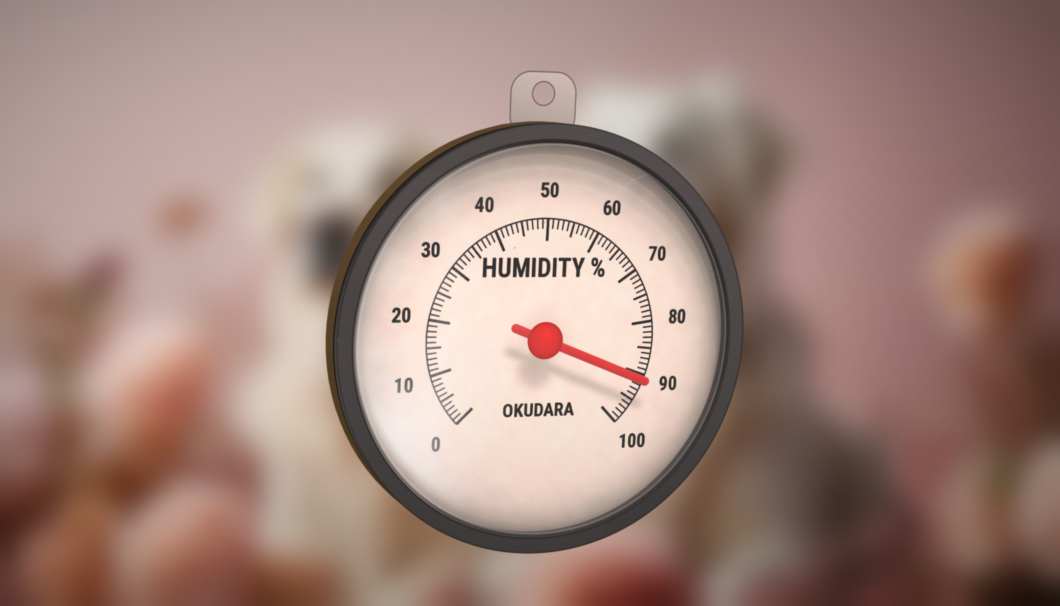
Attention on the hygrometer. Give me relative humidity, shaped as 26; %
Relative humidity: 91; %
